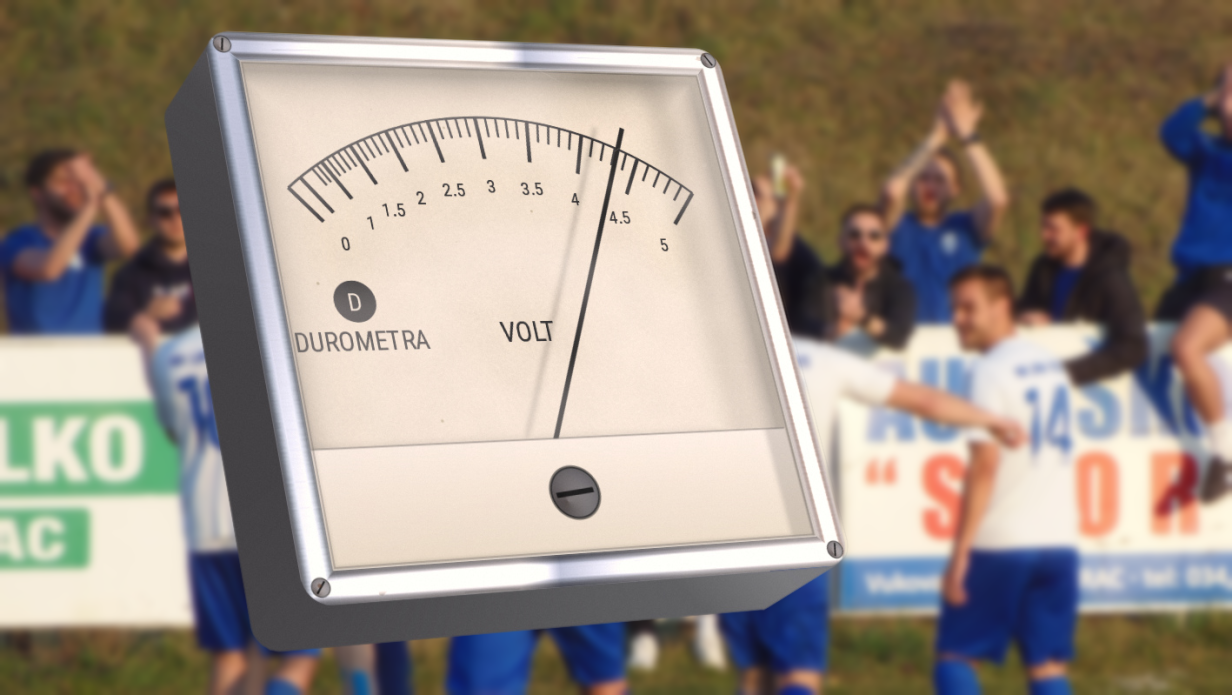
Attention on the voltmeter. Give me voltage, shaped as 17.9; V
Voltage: 4.3; V
